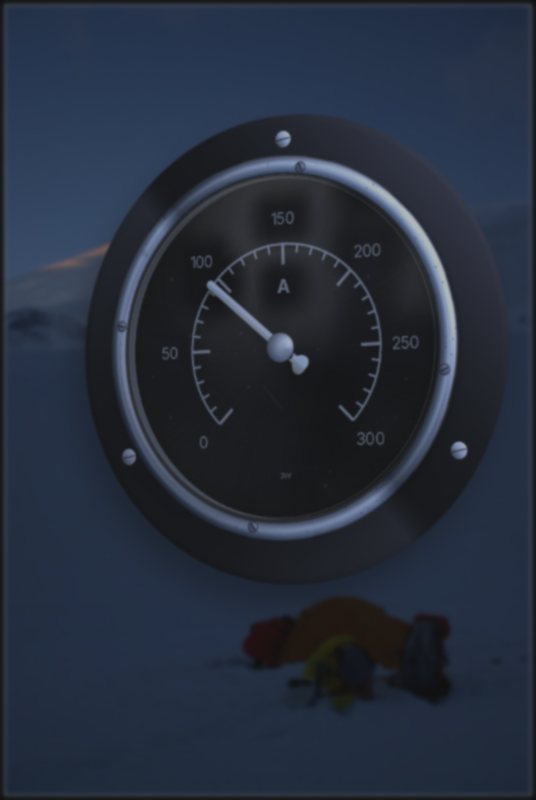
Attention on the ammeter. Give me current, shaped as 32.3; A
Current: 95; A
